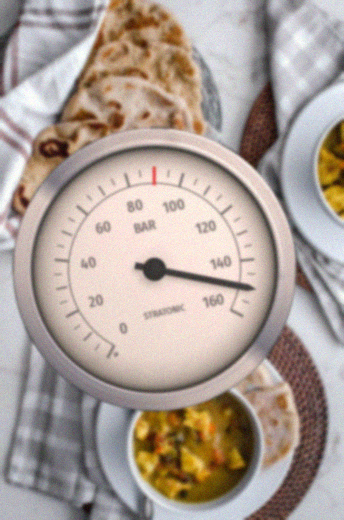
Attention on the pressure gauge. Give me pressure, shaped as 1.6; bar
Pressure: 150; bar
